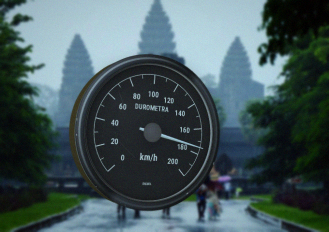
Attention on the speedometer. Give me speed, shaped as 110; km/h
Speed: 175; km/h
